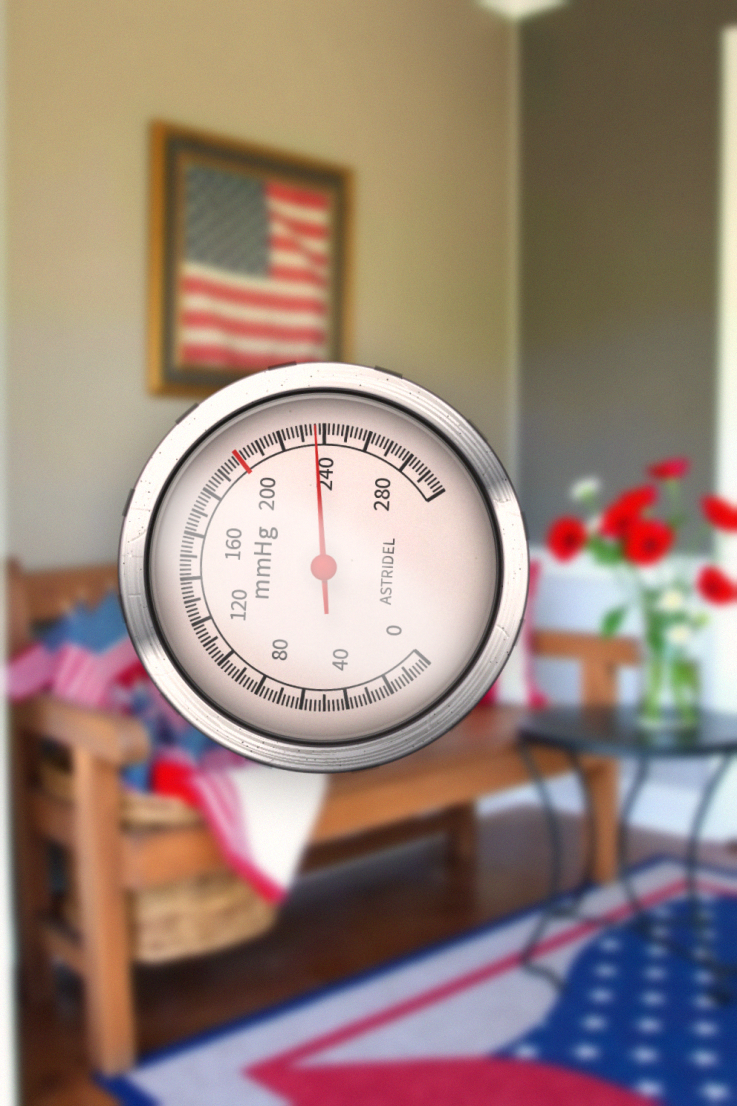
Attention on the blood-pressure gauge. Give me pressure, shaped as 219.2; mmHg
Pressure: 236; mmHg
